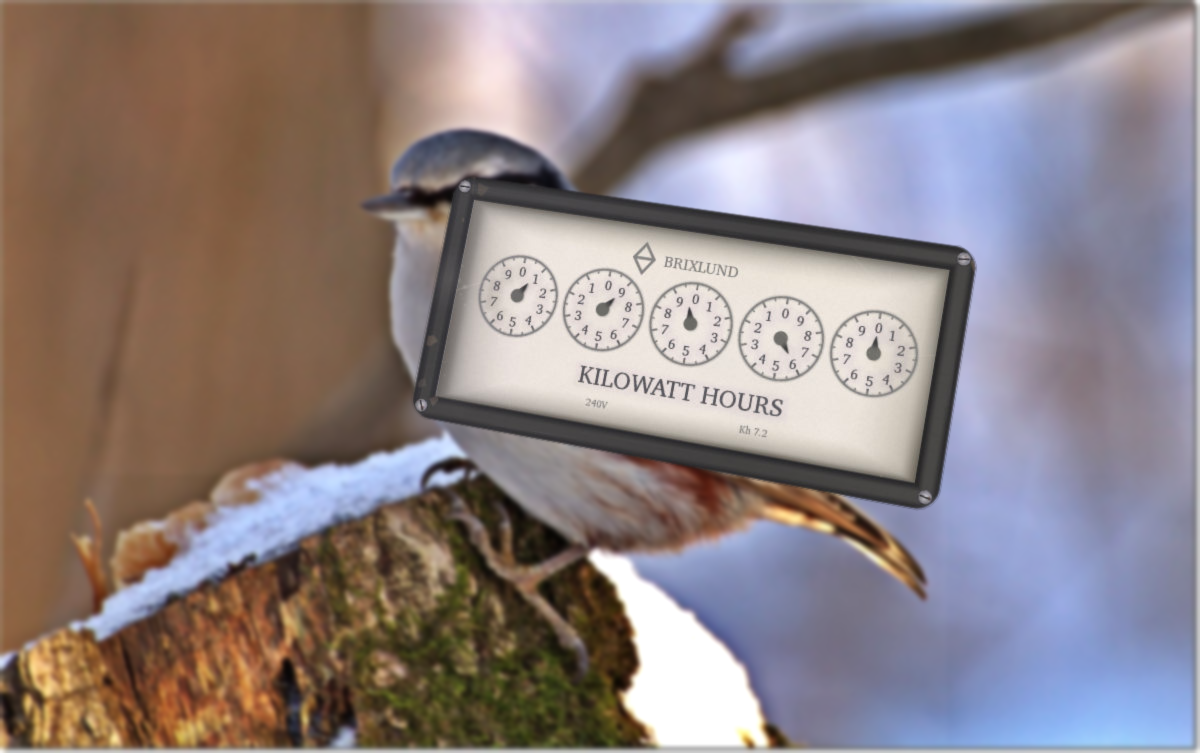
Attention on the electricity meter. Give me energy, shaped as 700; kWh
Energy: 8960; kWh
